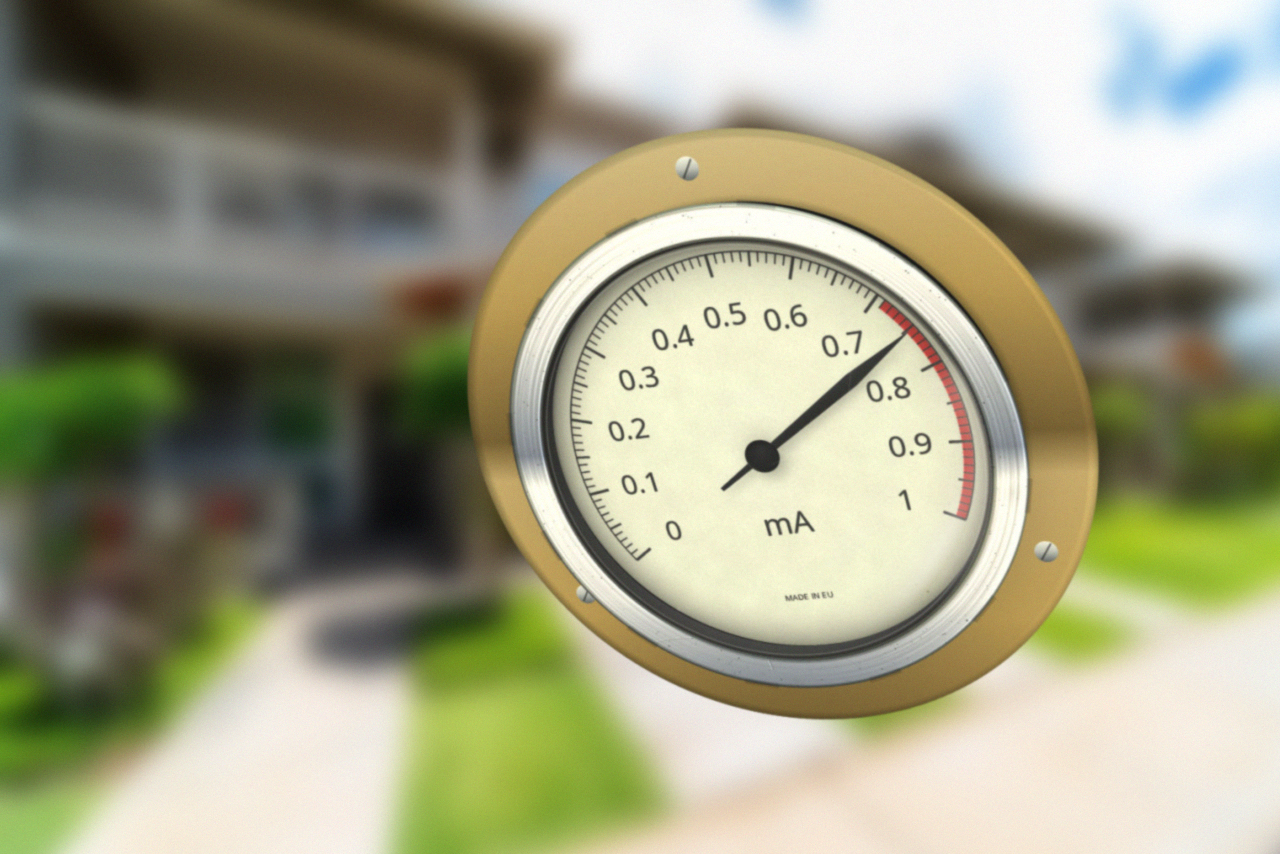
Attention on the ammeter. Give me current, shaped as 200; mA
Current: 0.75; mA
